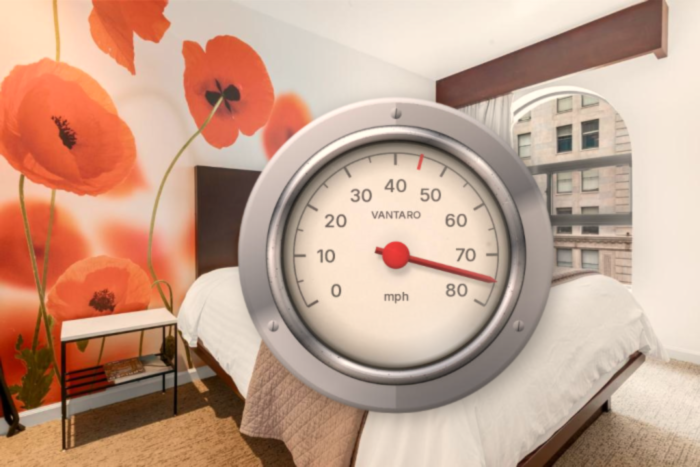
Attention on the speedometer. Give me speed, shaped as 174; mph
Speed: 75; mph
